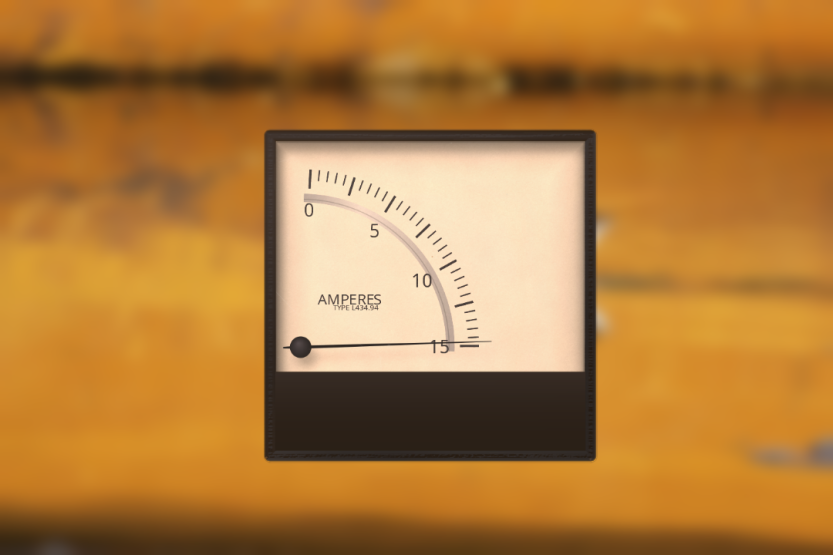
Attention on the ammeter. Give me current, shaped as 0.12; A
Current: 14.75; A
